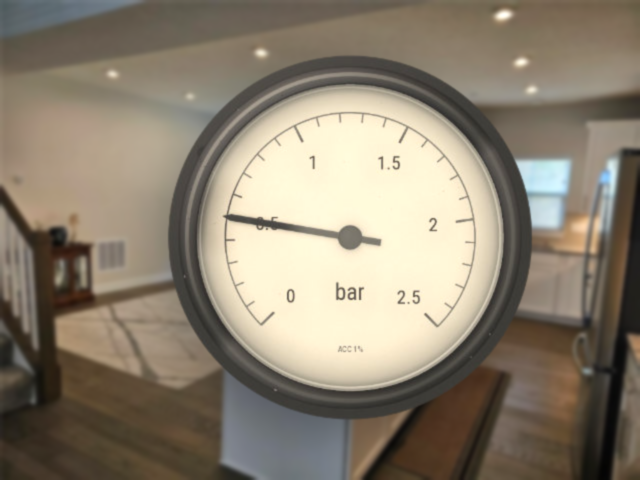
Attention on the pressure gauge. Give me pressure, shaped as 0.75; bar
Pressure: 0.5; bar
